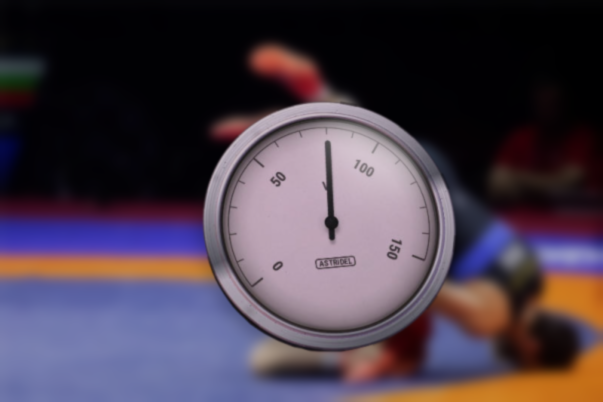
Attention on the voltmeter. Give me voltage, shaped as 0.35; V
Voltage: 80; V
